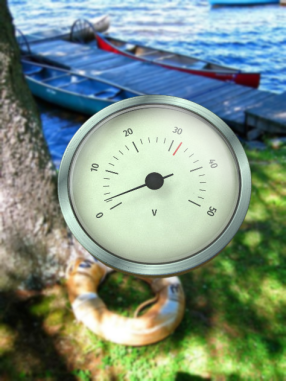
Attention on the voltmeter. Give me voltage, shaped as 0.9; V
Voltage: 2; V
